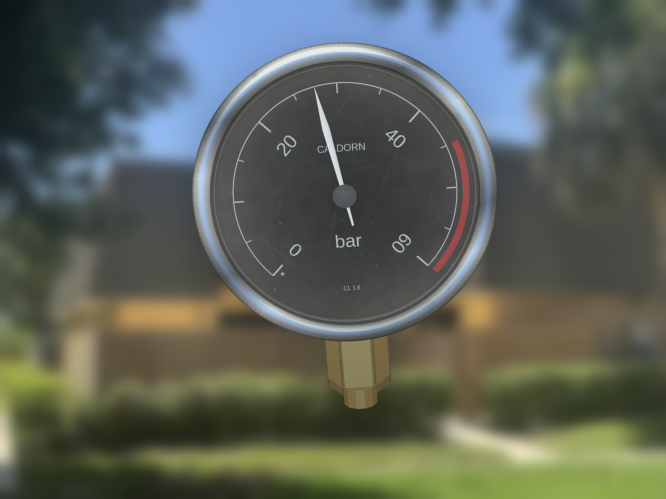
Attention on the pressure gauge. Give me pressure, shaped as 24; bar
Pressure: 27.5; bar
